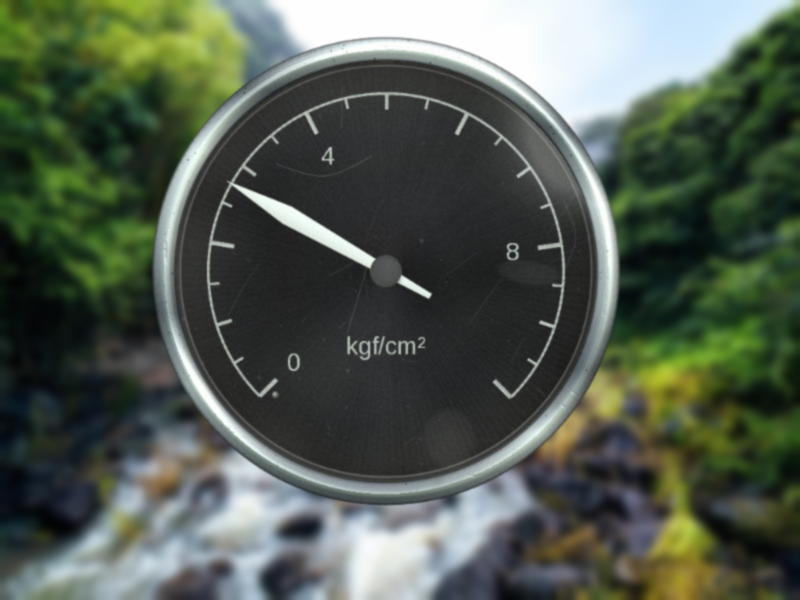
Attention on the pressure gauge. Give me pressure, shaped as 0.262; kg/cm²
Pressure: 2.75; kg/cm²
